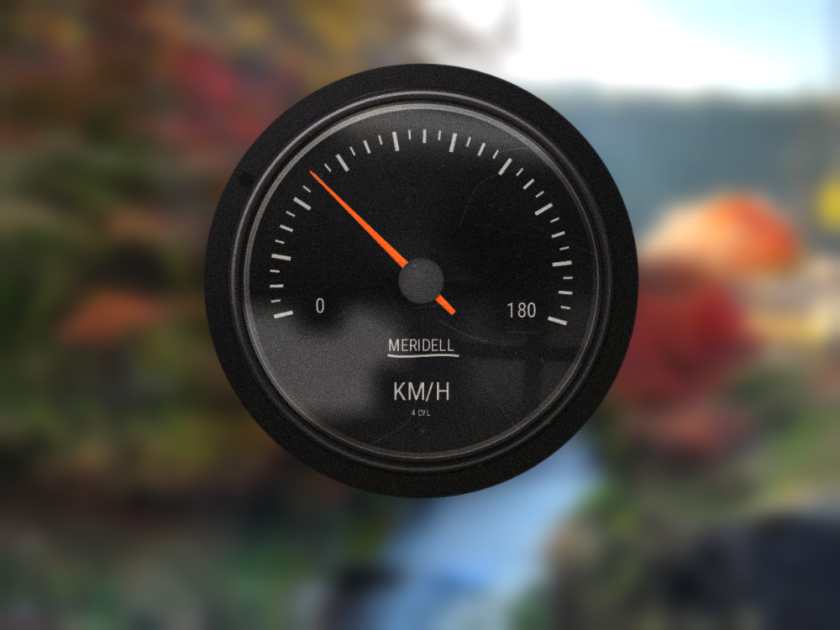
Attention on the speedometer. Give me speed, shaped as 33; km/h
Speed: 50; km/h
